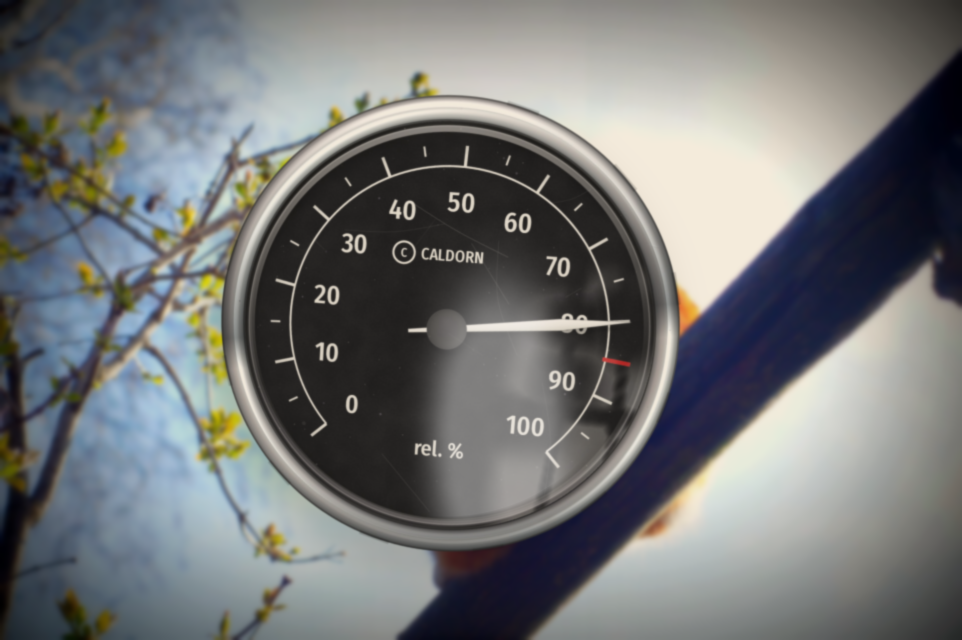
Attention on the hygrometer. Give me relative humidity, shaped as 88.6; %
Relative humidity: 80; %
